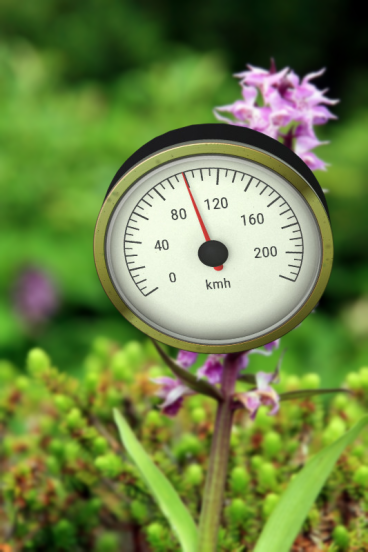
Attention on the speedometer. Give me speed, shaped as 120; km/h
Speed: 100; km/h
